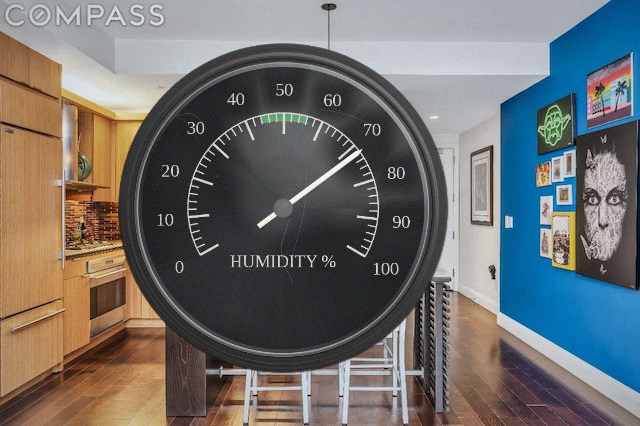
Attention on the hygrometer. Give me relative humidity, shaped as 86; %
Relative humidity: 72; %
